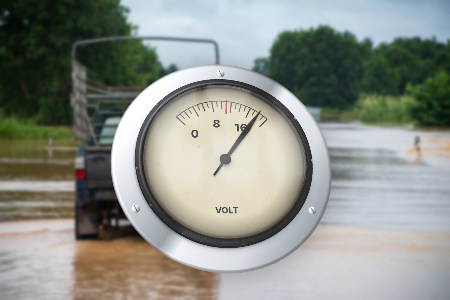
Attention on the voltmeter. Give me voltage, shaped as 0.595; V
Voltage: 18; V
